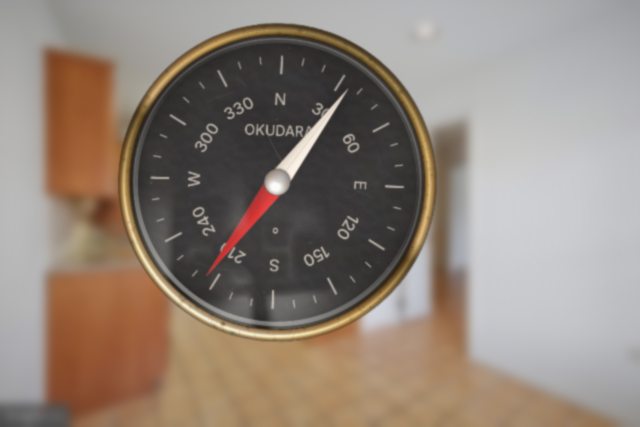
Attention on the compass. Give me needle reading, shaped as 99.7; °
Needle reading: 215; °
